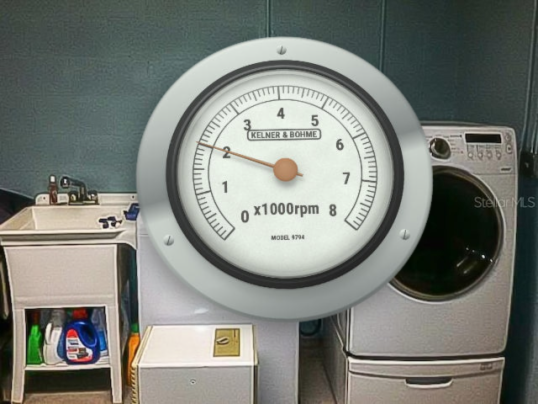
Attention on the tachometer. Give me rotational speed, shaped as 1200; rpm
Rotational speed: 2000; rpm
